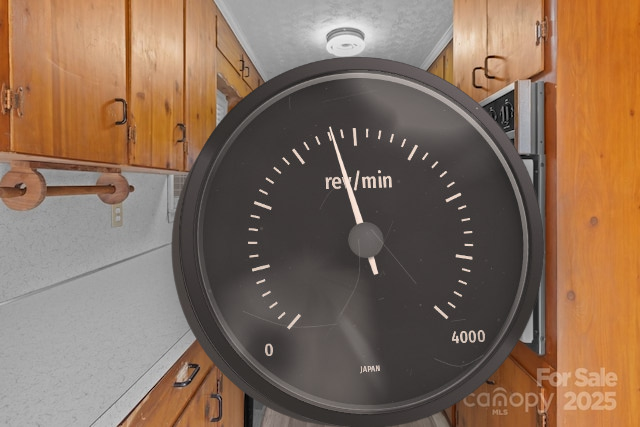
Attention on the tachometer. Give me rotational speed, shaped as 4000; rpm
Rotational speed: 1800; rpm
